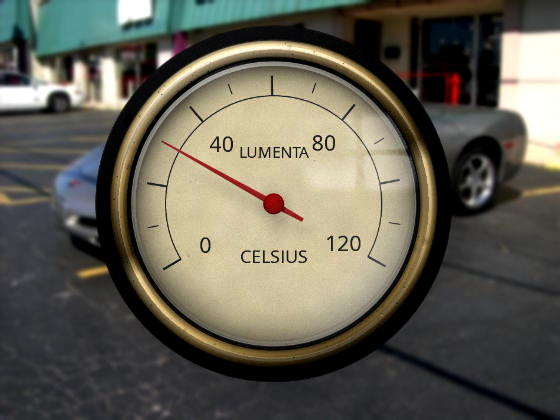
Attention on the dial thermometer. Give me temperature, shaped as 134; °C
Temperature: 30; °C
